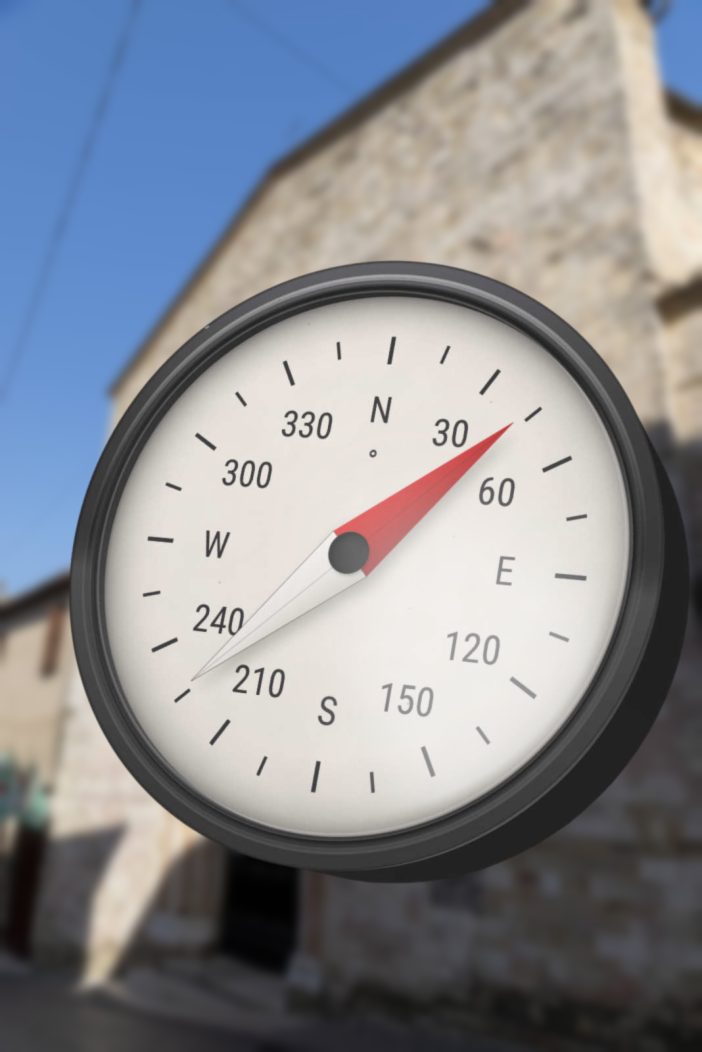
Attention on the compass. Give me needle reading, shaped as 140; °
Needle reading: 45; °
